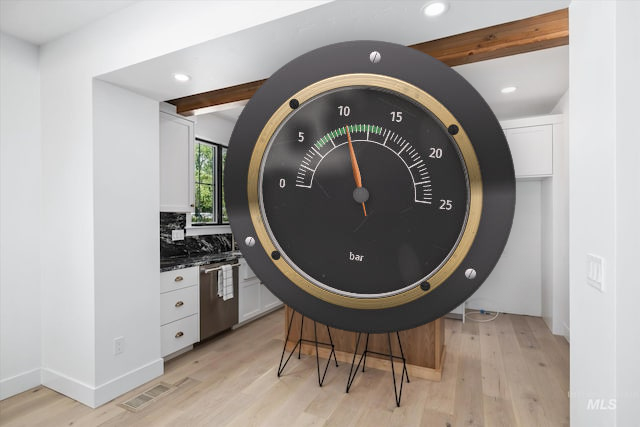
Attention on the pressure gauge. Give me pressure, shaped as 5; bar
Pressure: 10; bar
